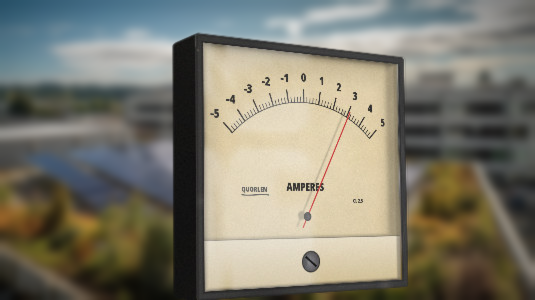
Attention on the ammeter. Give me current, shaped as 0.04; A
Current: 3; A
